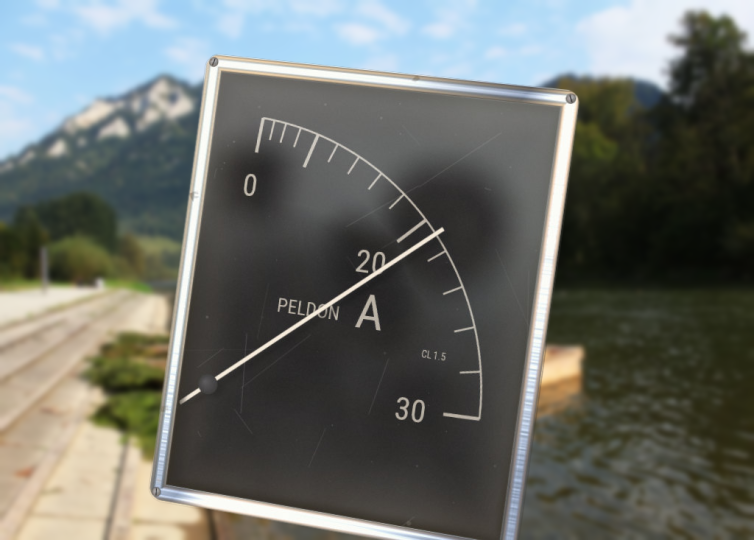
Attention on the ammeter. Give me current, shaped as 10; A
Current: 21; A
